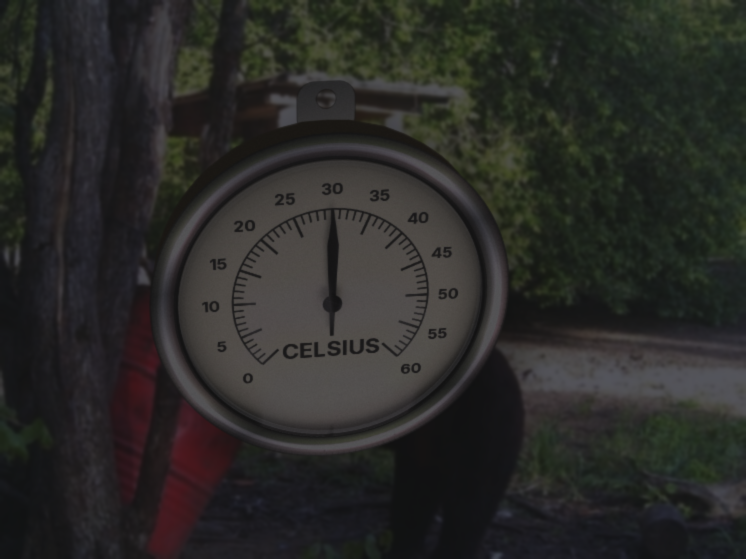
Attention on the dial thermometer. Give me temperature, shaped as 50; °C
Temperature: 30; °C
